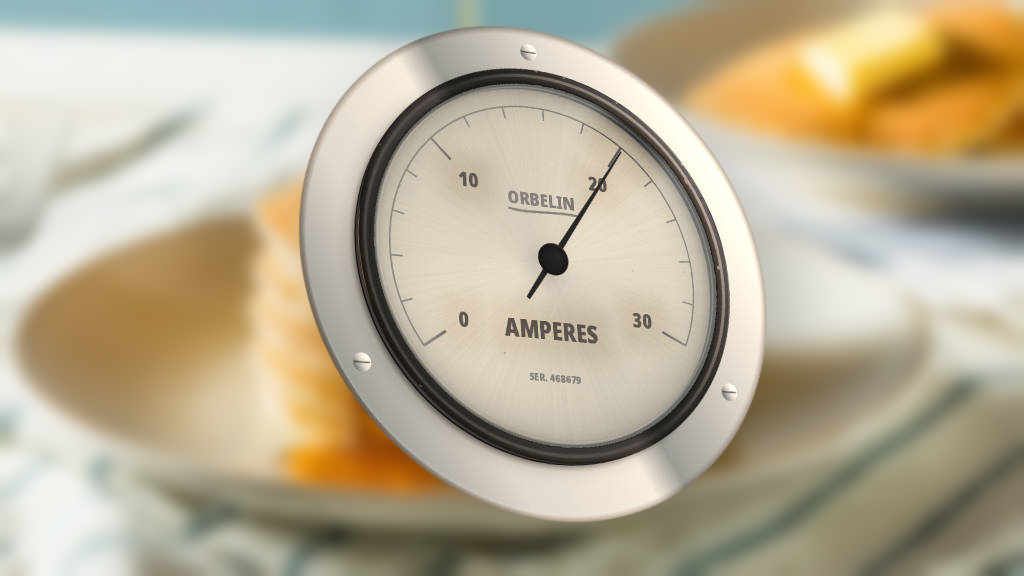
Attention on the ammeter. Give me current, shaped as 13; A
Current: 20; A
